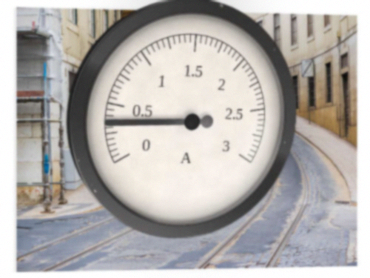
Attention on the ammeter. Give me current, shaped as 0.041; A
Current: 0.35; A
